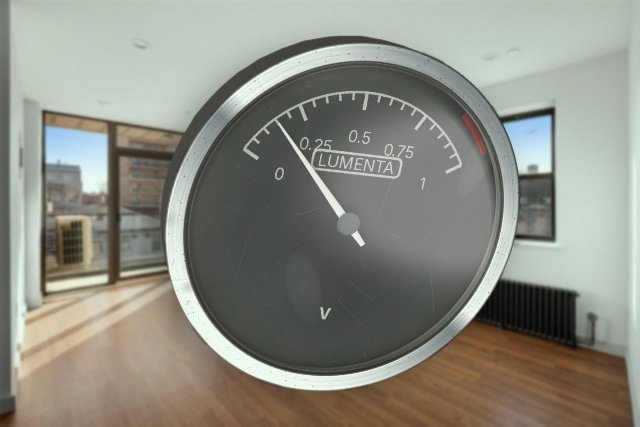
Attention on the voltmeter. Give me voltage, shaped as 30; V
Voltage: 0.15; V
